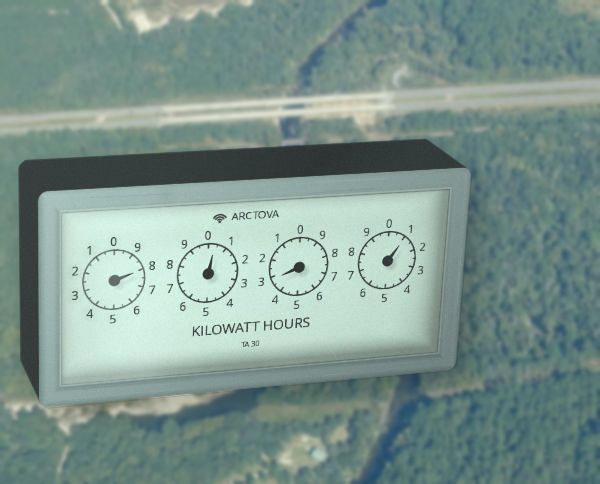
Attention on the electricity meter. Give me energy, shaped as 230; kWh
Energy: 8031; kWh
